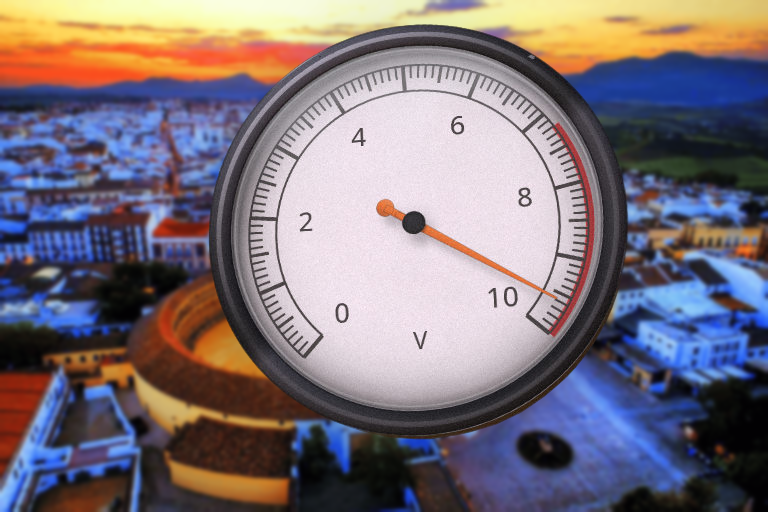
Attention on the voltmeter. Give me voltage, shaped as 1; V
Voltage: 9.6; V
